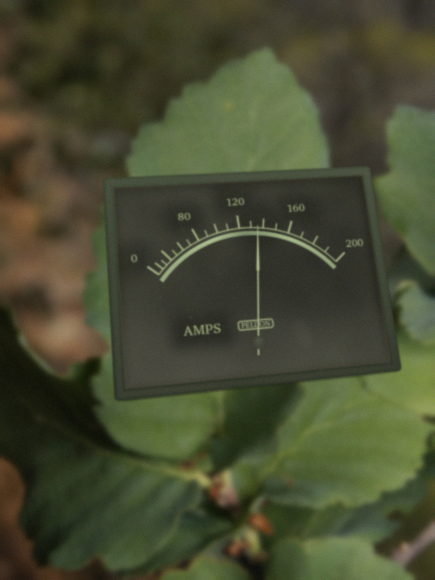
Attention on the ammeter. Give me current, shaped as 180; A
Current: 135; A
